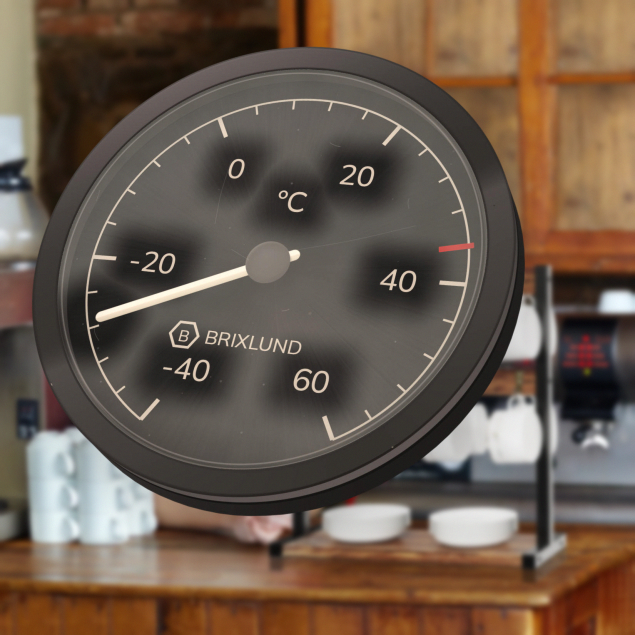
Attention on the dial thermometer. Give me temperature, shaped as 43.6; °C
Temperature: -28; °C
